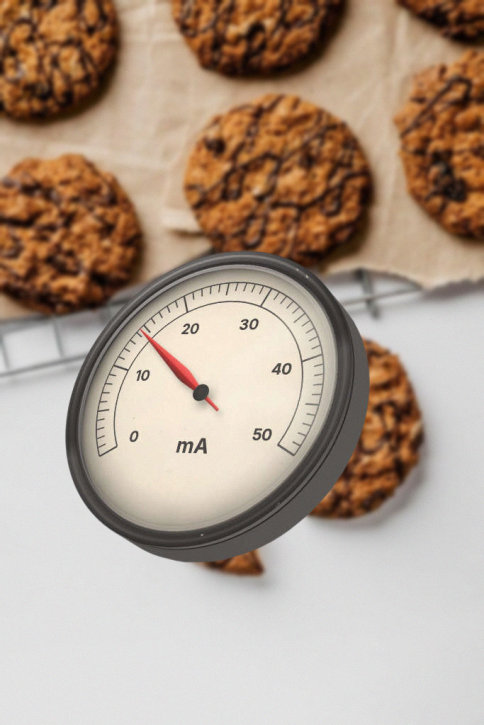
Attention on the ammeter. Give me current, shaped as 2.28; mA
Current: 14.5; mA
